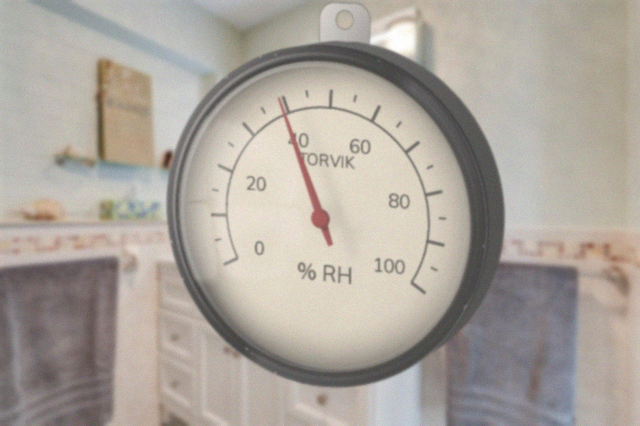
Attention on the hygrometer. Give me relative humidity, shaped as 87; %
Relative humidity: 40; %
